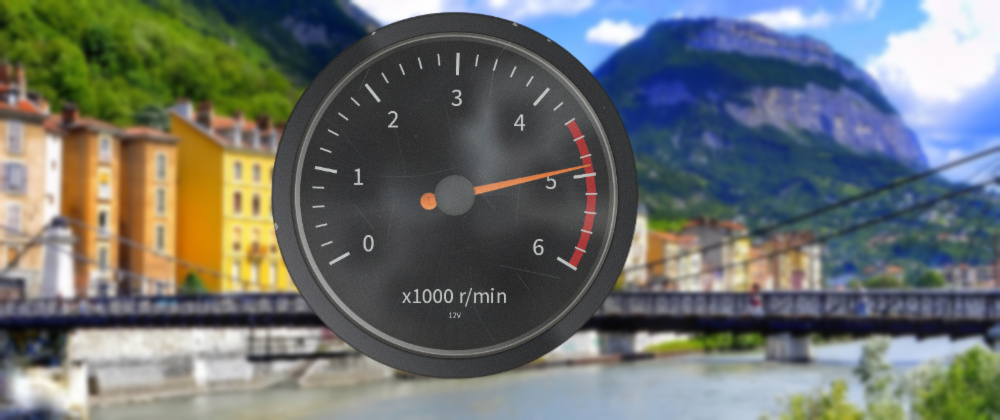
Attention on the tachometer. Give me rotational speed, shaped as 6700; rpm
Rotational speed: 4900; rpm
